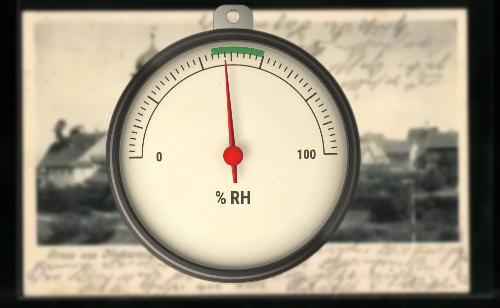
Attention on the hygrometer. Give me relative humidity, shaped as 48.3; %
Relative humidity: 48; %
